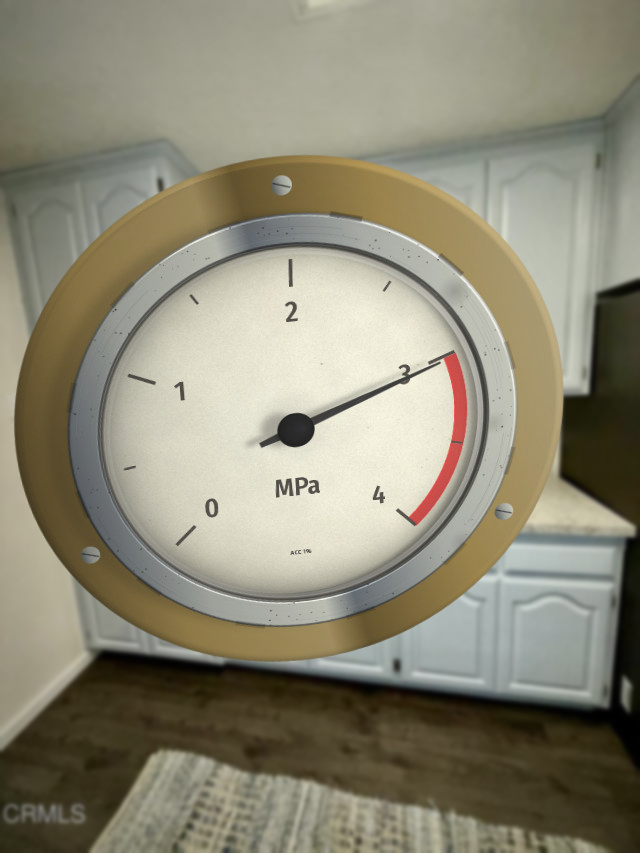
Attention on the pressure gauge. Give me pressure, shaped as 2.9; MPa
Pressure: 3; MPa
